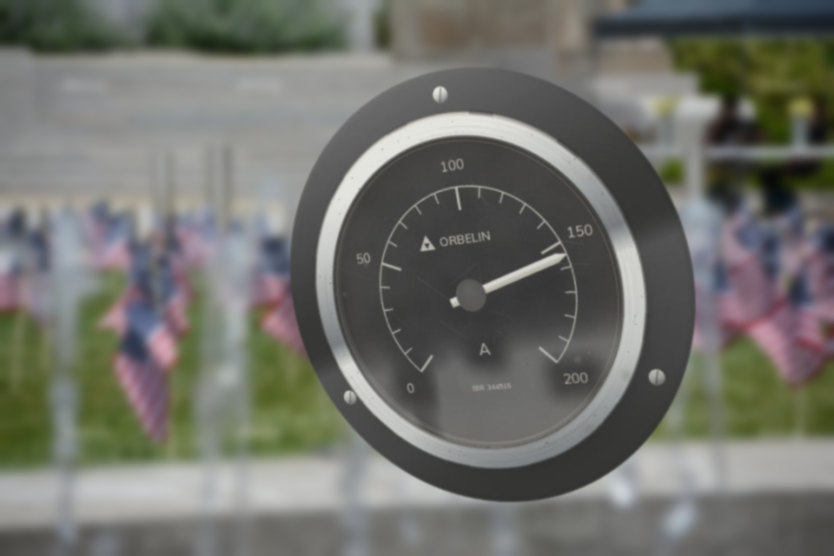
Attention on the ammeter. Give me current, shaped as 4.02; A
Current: 155; A
